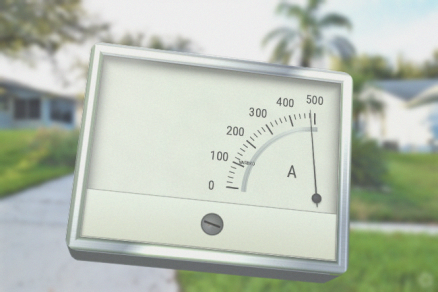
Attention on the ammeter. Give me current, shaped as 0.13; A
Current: 480; A
